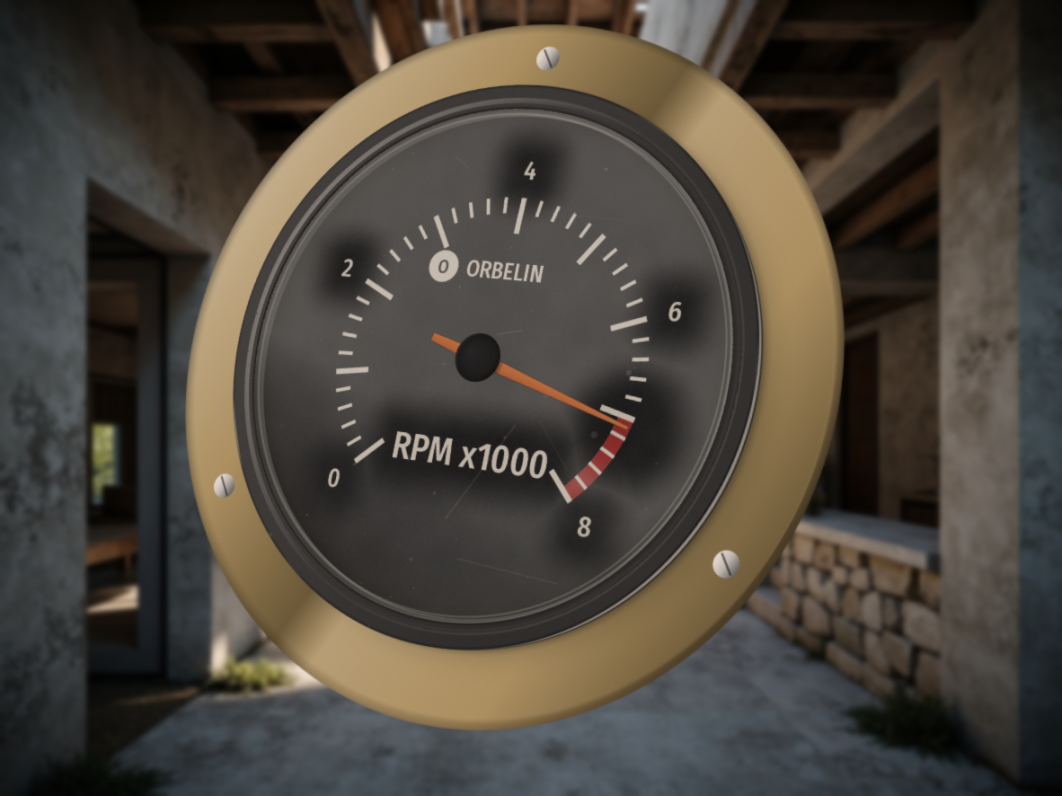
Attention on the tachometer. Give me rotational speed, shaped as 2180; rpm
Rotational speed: 7100; rpm
